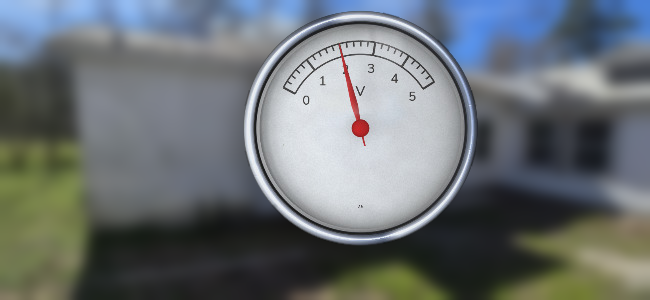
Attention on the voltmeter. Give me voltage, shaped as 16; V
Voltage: 2; V
